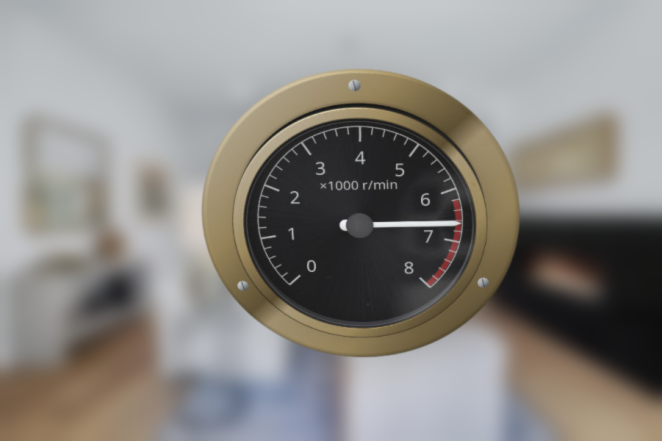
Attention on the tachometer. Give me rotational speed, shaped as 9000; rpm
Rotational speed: 6600; rpm
